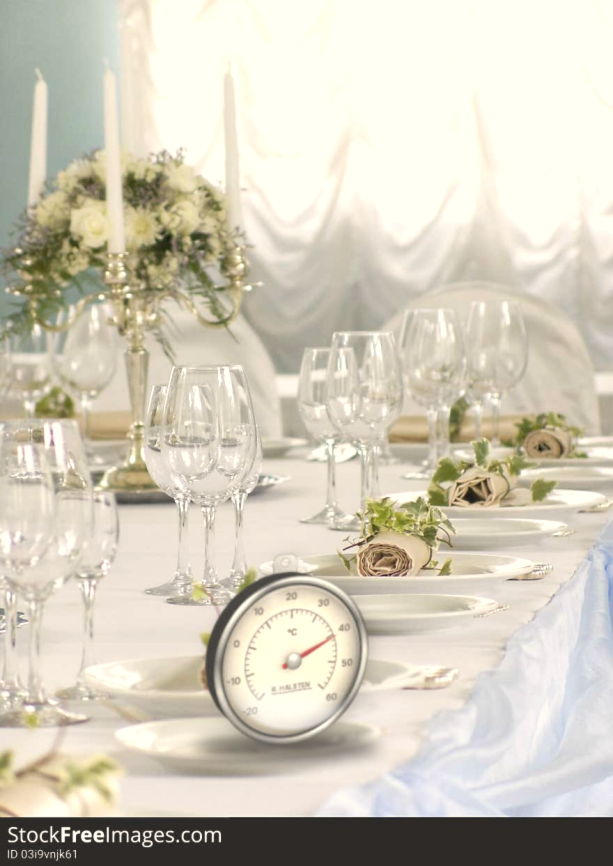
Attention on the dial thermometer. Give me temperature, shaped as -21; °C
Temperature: 40; °C
